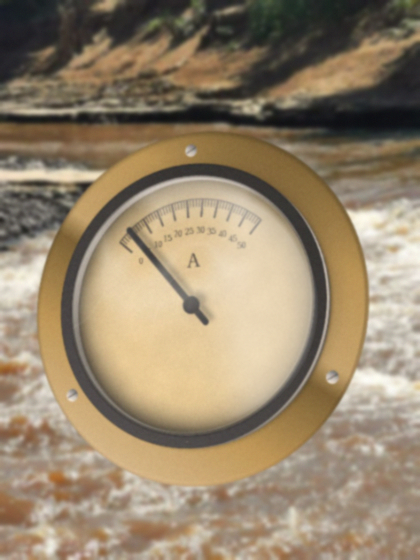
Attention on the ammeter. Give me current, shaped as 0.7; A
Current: 5; A
